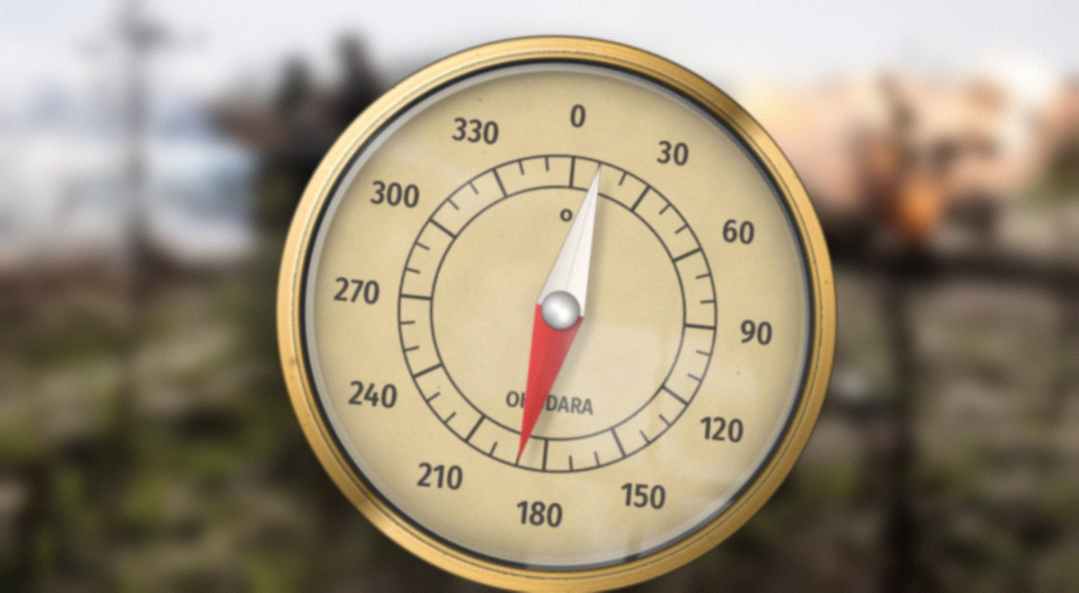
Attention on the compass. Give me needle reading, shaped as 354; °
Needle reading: 190; °
